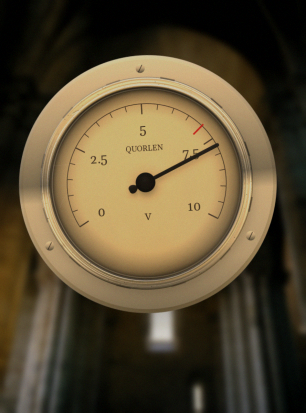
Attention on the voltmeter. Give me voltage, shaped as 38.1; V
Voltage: 7.75; V
